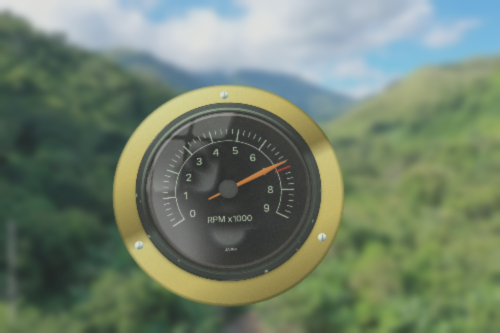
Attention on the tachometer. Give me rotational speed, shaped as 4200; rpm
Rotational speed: 7000; rpm
